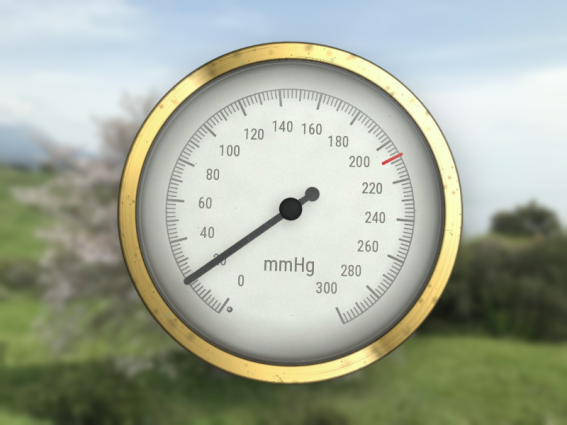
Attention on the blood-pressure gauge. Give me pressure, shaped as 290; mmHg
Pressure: 20; mmHg
